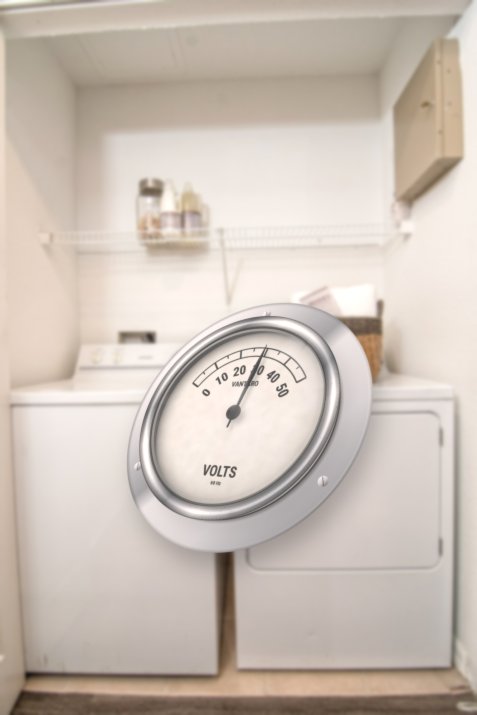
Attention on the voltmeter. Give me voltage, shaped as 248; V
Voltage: 30; V
